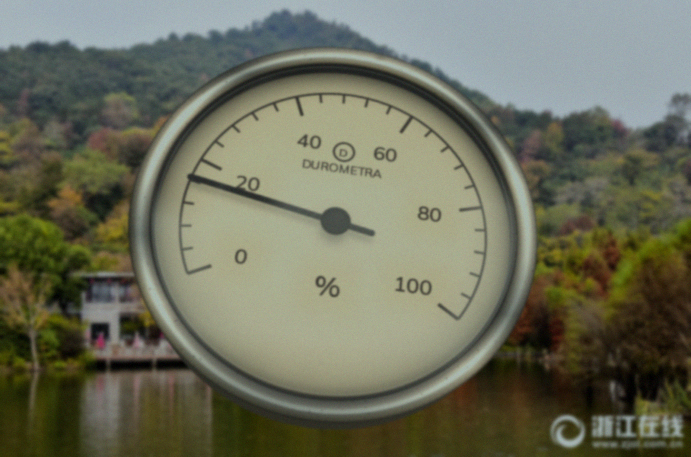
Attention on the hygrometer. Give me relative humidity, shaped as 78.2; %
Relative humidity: 16; %
